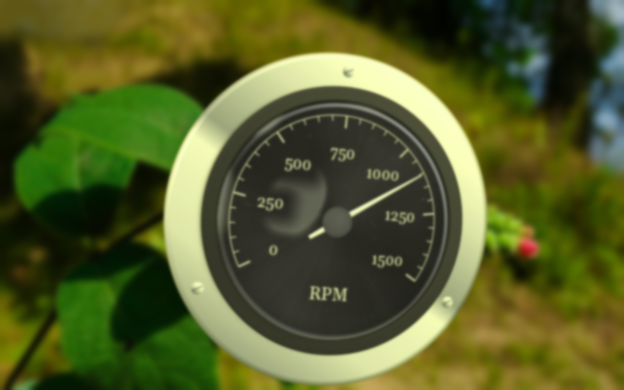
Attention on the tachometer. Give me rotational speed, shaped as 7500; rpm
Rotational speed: 1100; rpm
